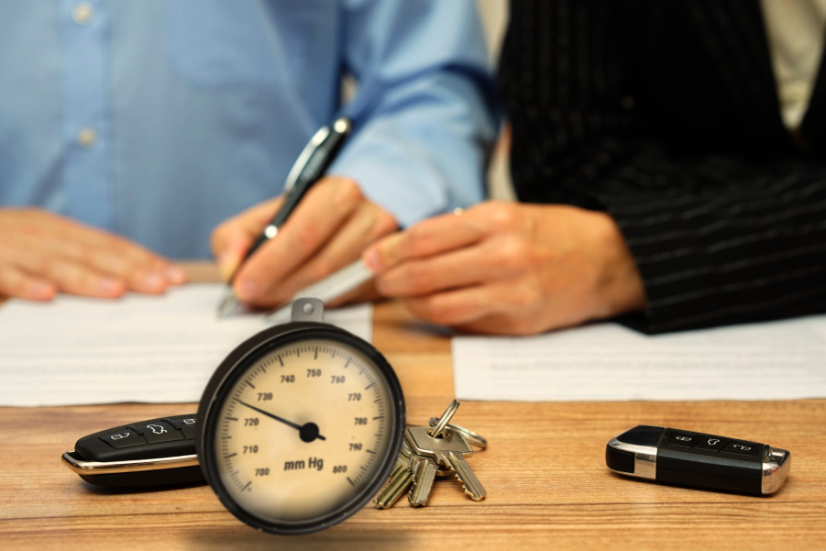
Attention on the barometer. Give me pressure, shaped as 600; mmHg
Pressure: 725; mmHg
